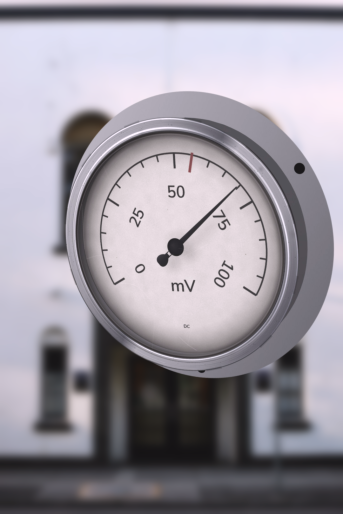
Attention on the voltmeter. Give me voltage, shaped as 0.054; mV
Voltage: 70; mV
